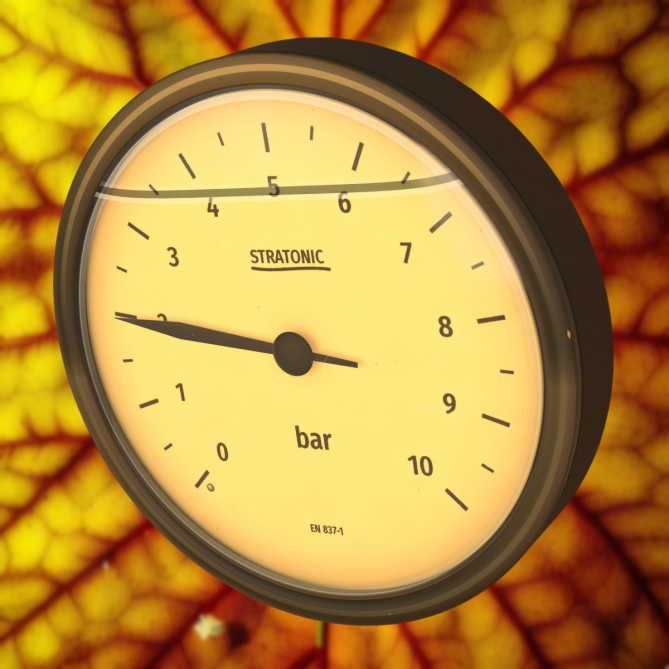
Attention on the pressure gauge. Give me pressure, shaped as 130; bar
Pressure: 2; bar
